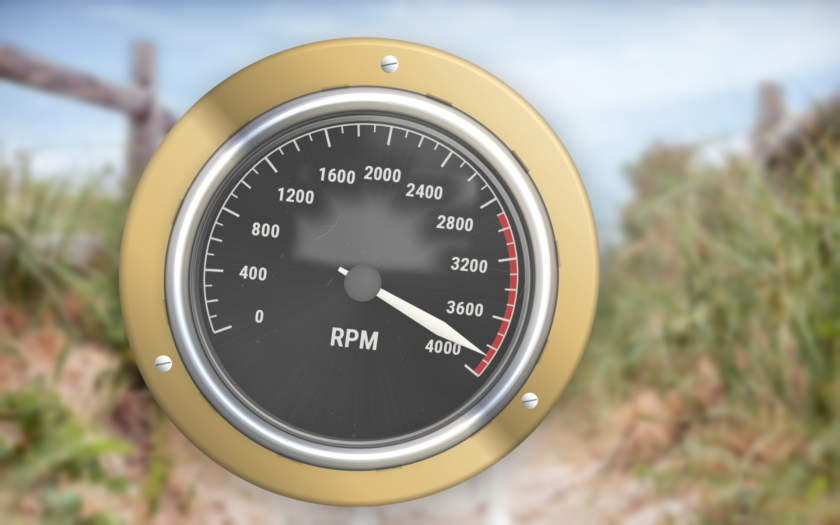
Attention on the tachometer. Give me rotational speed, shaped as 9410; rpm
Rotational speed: 3850; rpm
